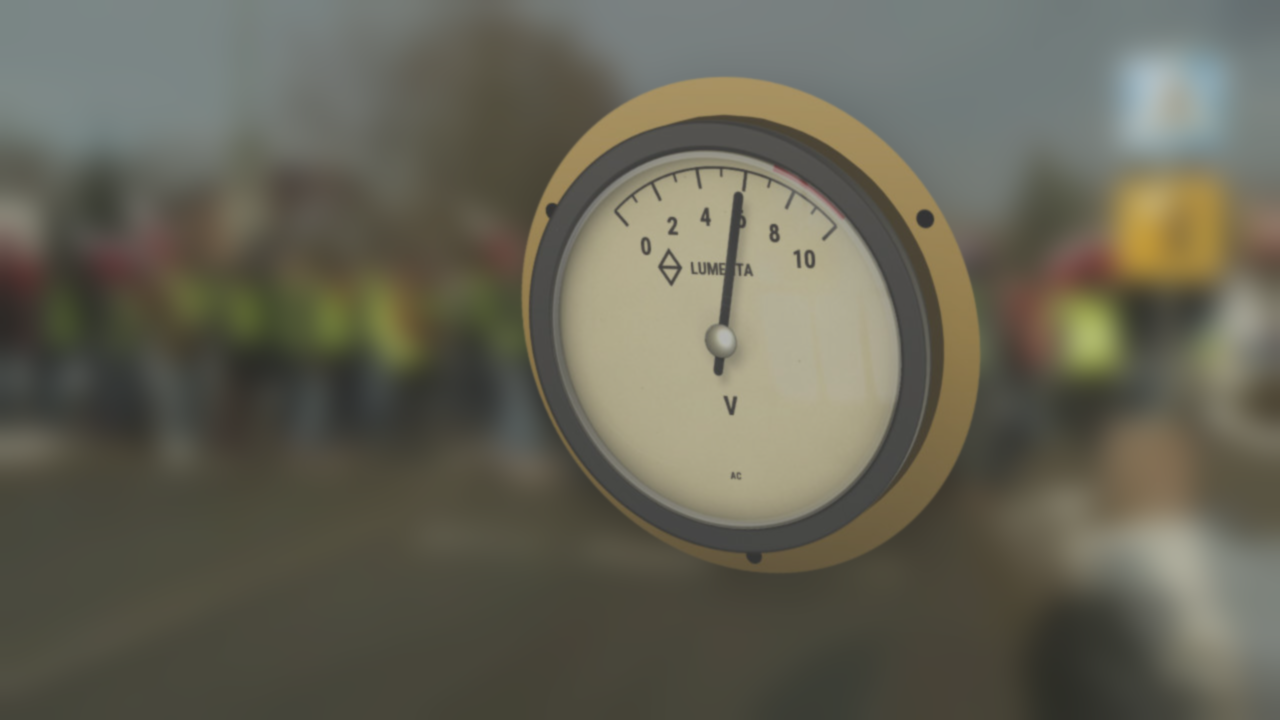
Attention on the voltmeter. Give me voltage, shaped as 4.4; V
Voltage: 6; V
